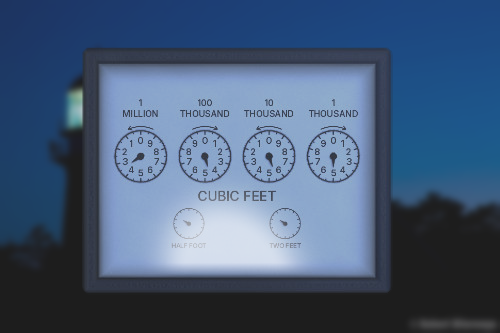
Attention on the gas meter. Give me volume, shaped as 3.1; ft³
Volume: 345500; ft³
